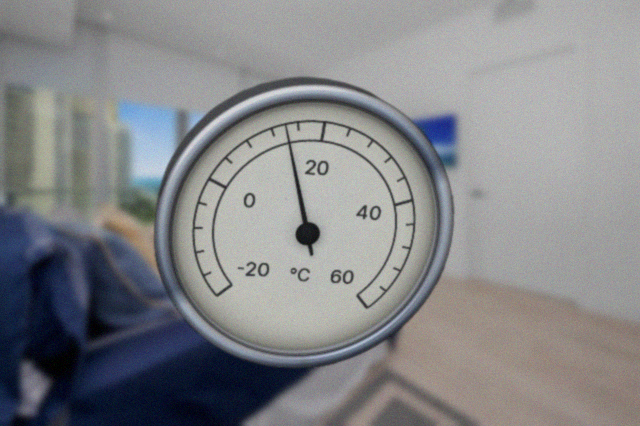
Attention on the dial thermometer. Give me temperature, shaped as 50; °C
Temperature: 14; °C
